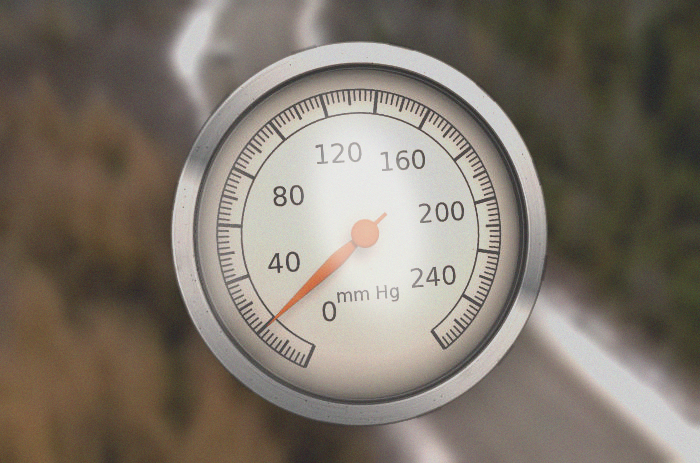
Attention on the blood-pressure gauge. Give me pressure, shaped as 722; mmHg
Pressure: 20; mmHg
